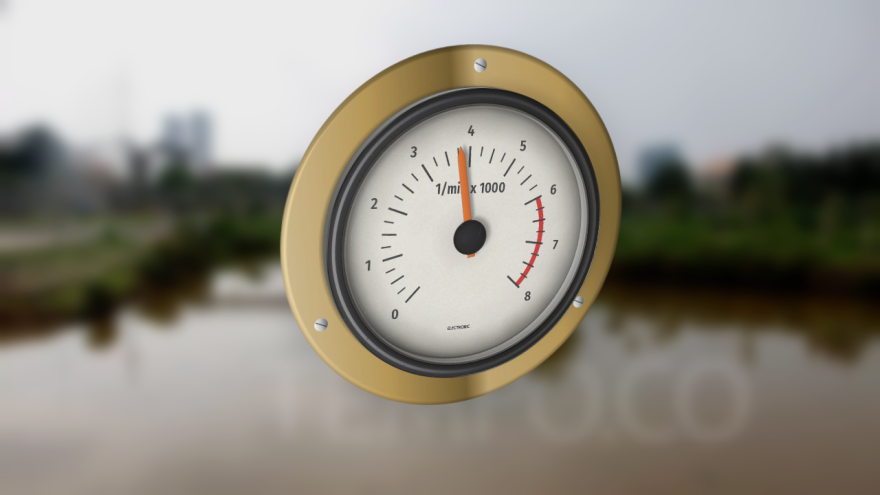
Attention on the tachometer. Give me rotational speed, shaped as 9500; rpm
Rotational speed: 3750; rpm
